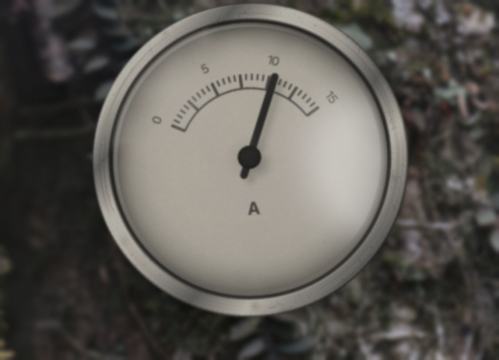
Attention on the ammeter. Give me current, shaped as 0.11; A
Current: 10.5; A
